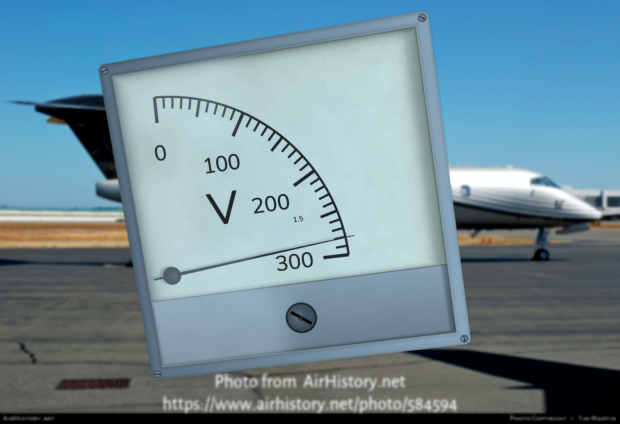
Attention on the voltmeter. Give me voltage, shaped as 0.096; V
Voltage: 280; V
